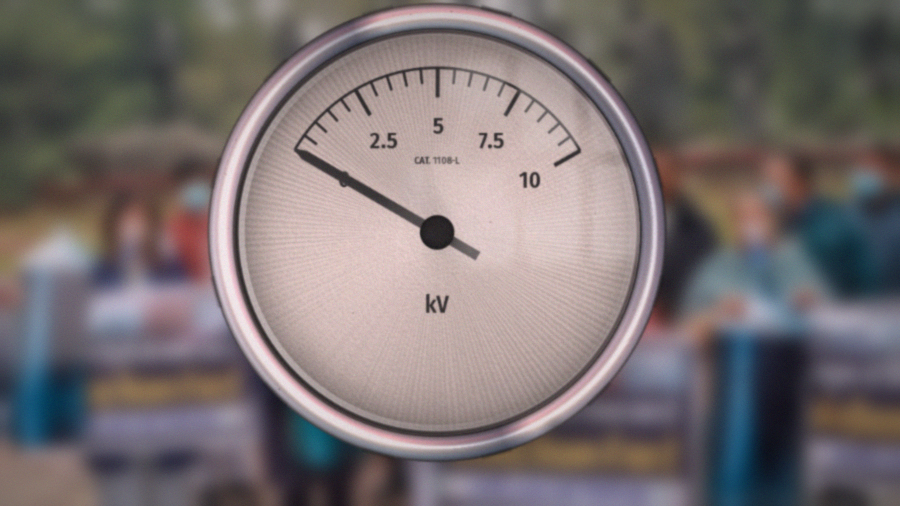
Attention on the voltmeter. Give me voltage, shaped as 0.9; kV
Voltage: 0; kV
